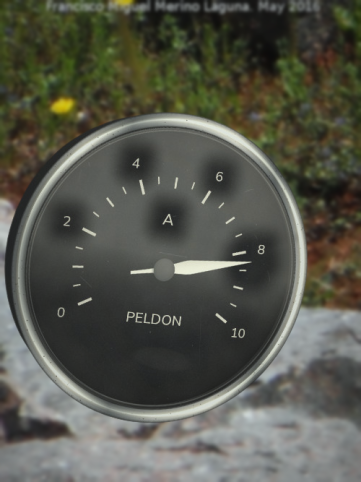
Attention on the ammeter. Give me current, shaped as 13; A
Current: 8.25; A
